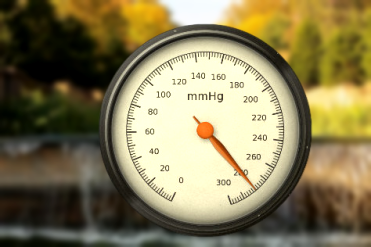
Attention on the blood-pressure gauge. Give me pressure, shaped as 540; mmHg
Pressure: 280; mmHg
